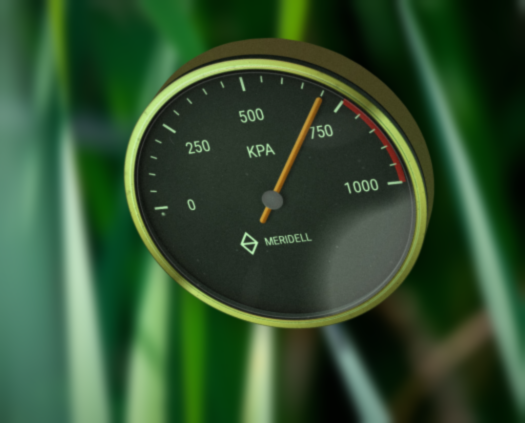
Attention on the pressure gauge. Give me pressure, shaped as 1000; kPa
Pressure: 700; kPa
